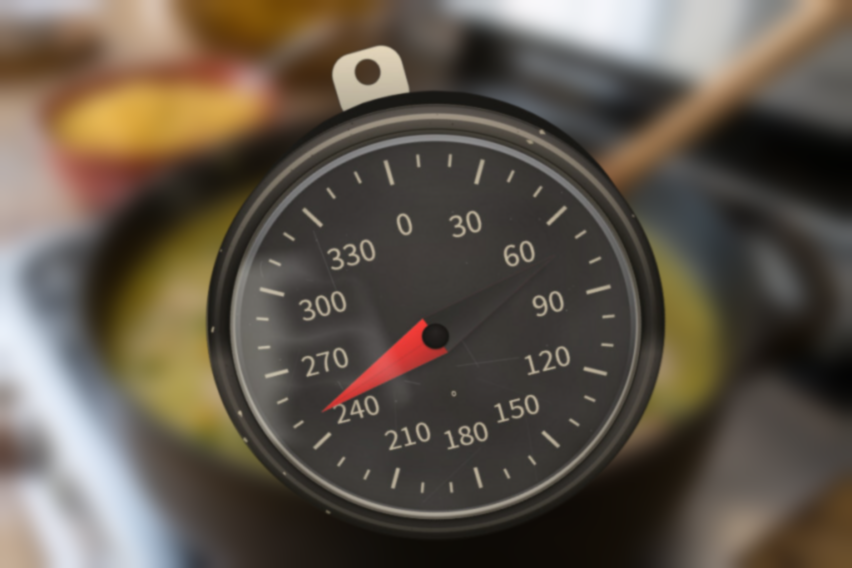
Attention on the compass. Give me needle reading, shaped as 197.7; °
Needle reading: 250; °
